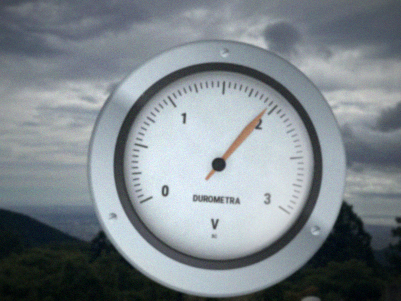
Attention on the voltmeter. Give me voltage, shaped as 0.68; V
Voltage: 1.95; V
